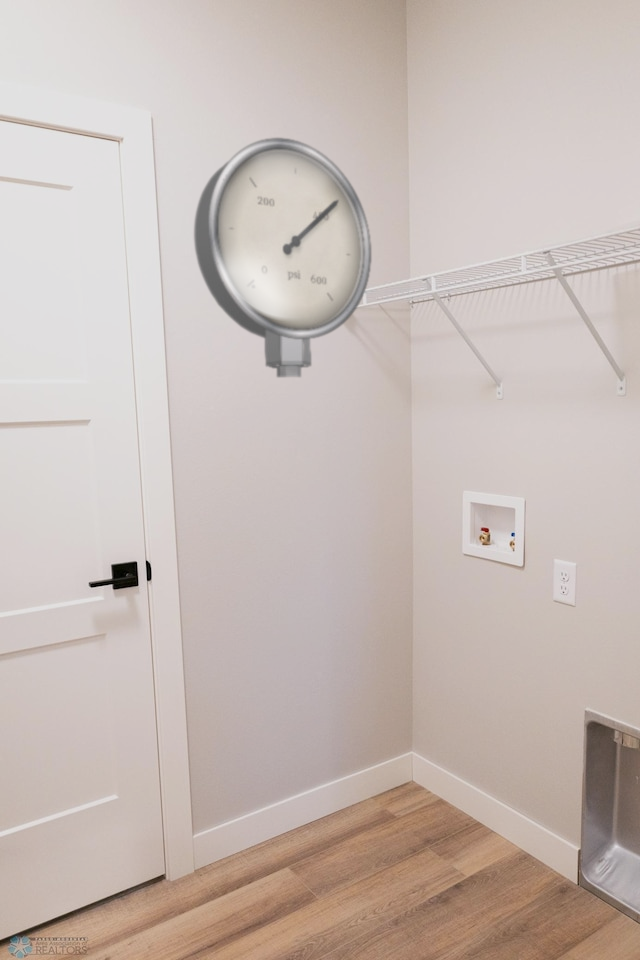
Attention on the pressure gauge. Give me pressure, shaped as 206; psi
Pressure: 400; psi
